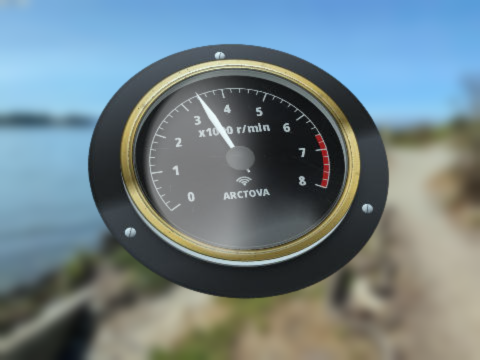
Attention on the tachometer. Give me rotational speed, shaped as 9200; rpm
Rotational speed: 3400; rpm
